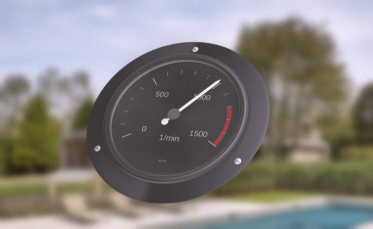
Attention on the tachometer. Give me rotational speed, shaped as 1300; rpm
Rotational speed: 1000; rpm
